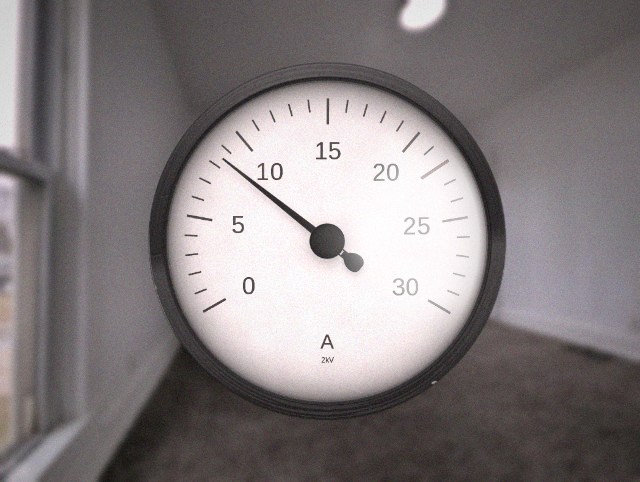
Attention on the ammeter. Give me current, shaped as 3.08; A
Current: 8.5; A
